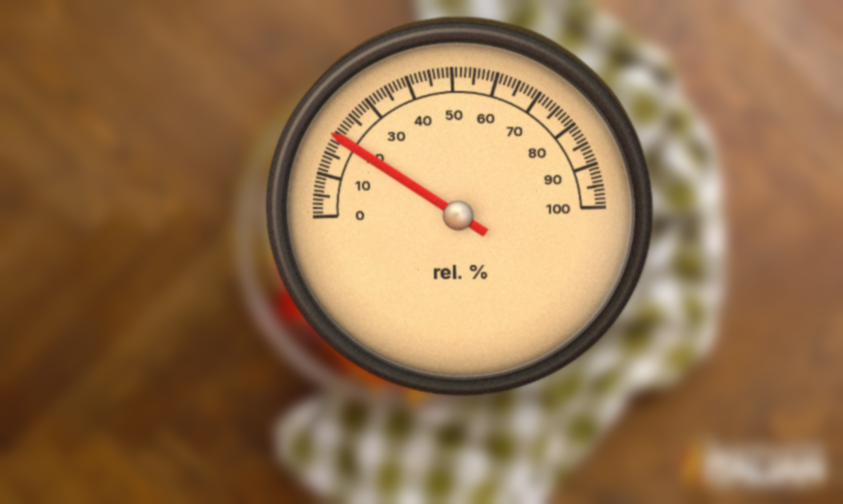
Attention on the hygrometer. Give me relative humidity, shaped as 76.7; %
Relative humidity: 20; %
